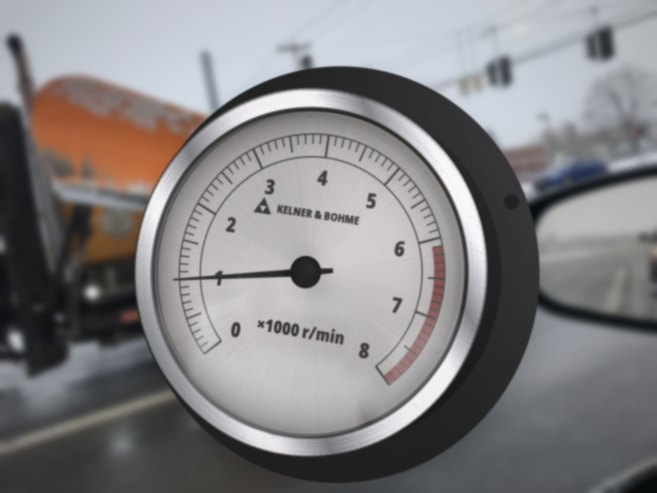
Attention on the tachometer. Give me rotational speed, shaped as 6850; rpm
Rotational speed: 1000; rpm
